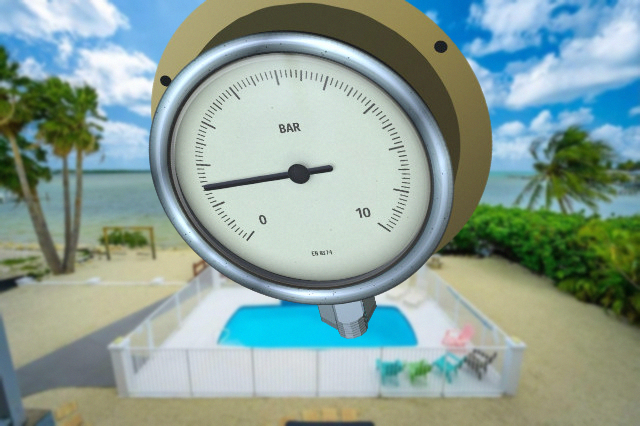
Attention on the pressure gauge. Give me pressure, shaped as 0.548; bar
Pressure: 1.5; bar
